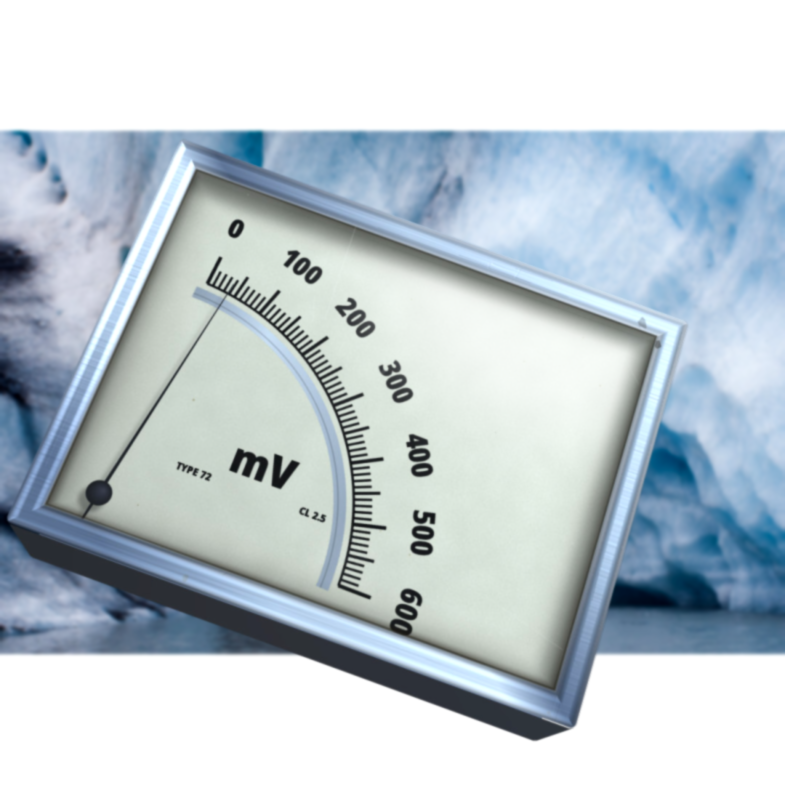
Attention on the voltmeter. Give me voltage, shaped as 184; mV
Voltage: 40; mV
